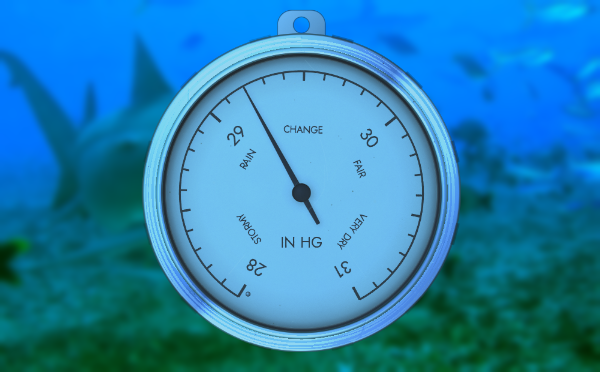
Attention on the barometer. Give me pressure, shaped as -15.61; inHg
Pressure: 29.2; inHg
